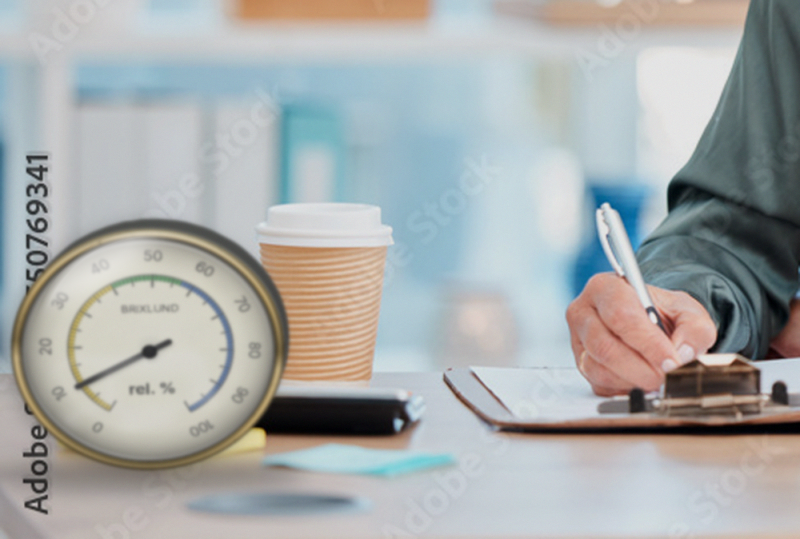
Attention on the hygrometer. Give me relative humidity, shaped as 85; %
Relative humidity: 10; %
